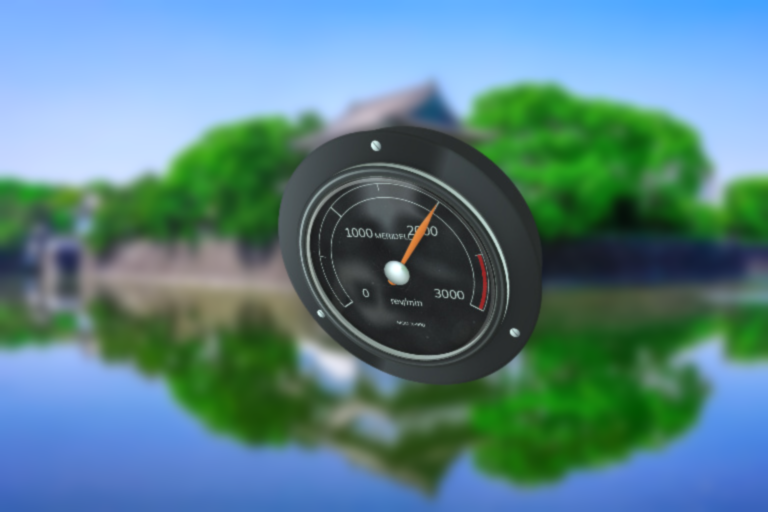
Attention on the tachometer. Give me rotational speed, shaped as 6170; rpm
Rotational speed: 2000; rpm
